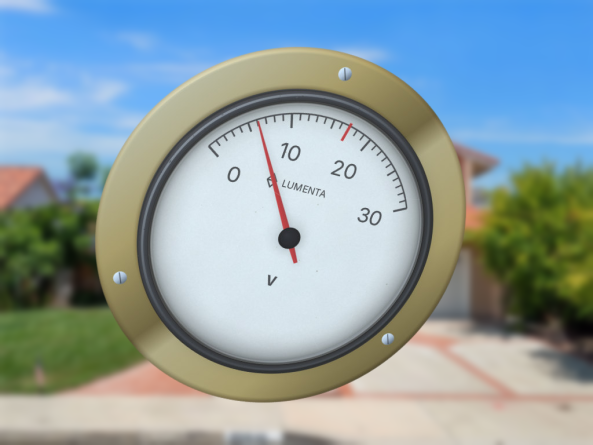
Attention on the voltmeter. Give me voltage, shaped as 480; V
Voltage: 6; V
